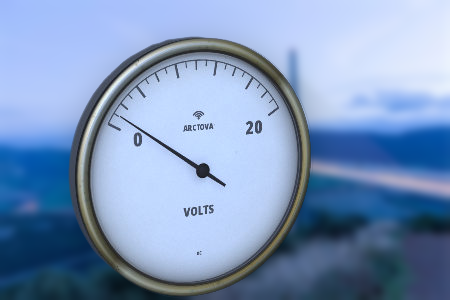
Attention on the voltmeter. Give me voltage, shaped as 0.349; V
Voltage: 1; V
